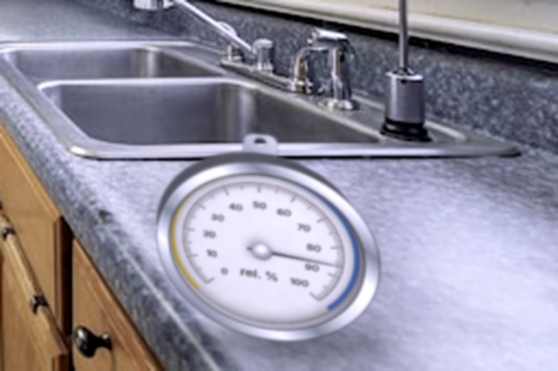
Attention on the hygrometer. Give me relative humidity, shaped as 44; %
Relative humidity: 85; %
